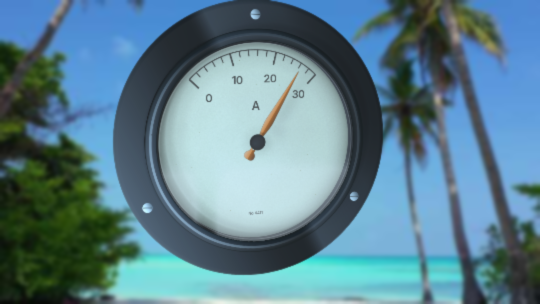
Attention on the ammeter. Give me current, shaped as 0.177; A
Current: 26; A
